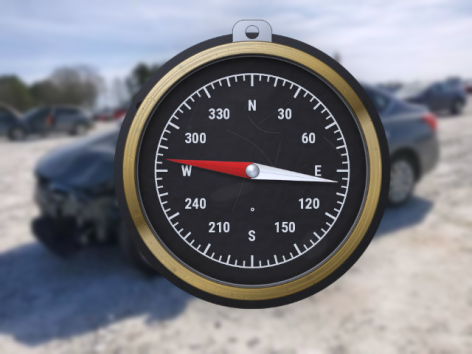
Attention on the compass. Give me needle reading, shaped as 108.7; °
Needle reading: 277.5; °
